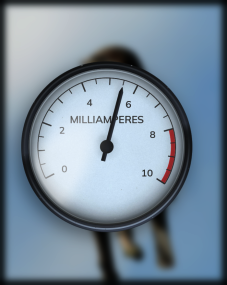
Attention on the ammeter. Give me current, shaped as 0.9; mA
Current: 5.5; mA
